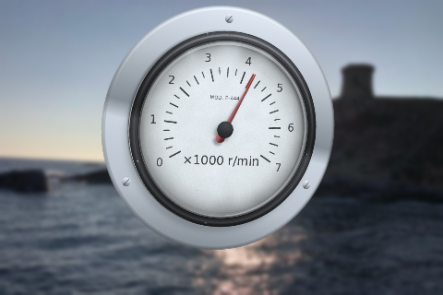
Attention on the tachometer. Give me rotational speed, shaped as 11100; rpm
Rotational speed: 4250; rpm
